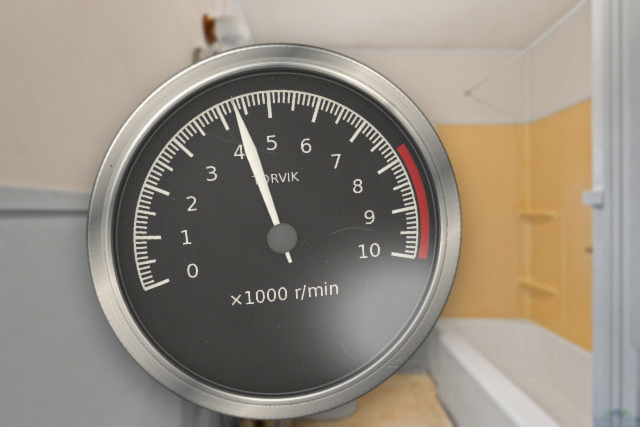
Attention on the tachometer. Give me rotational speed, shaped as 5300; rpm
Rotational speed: 4300; rpm
